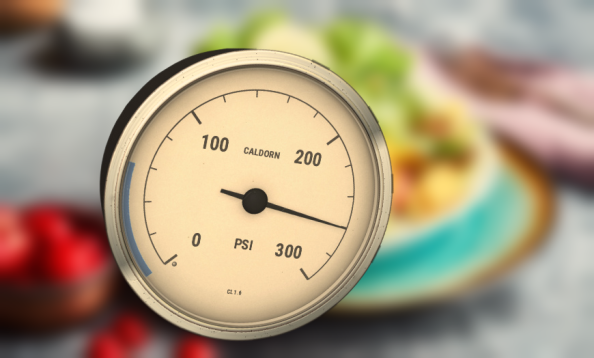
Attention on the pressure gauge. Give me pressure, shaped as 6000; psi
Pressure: 260; psi
